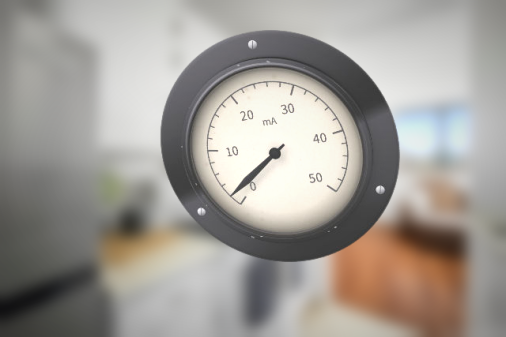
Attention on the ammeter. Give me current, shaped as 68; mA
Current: 2; mA
